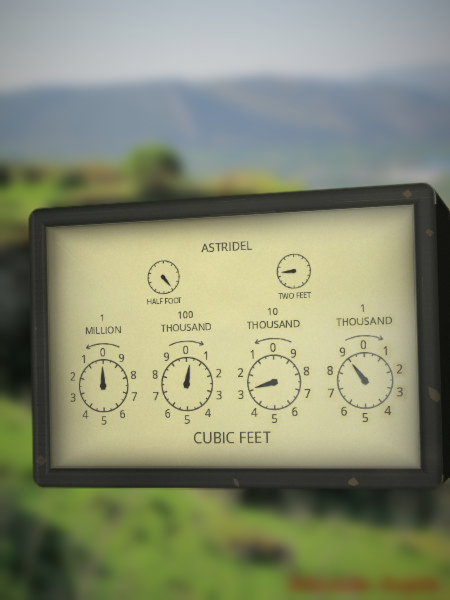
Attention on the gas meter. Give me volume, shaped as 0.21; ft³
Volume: 2900; ft³
